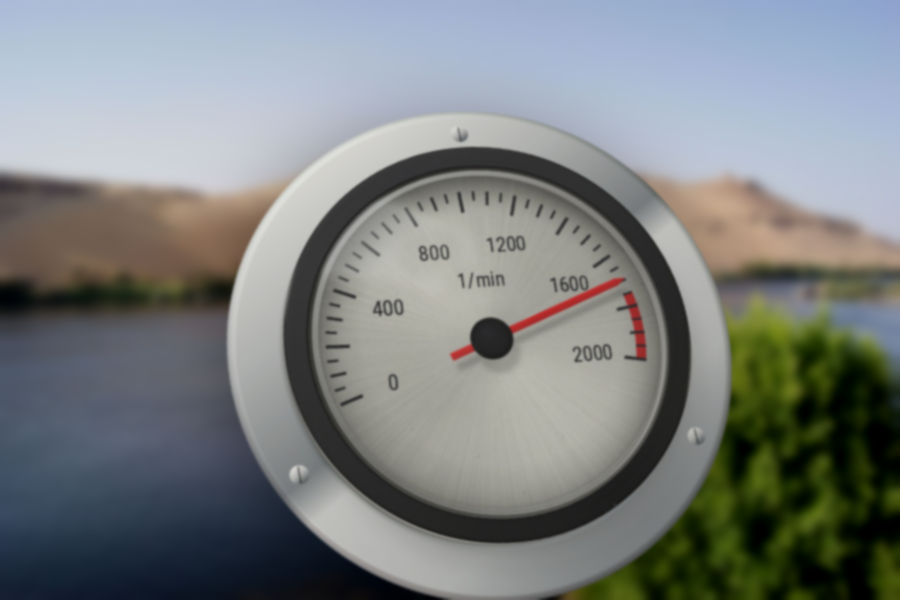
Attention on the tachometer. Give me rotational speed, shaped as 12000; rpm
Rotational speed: 1700; rpm
